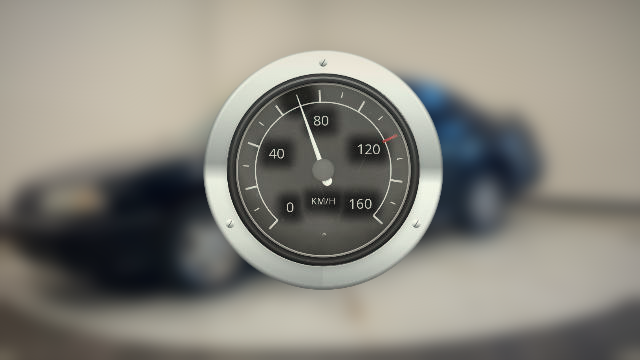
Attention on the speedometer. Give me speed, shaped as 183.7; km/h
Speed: 70; km/h
